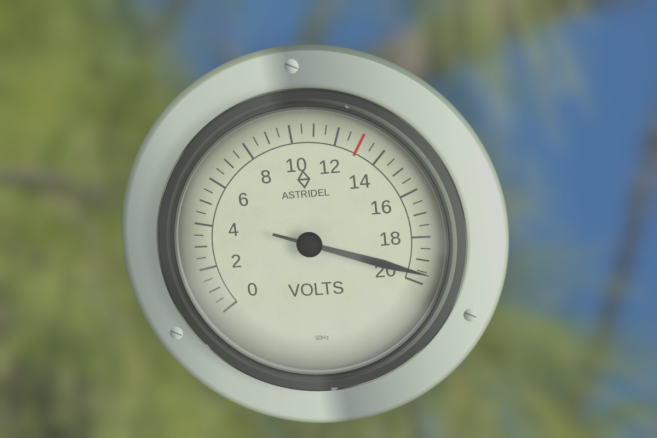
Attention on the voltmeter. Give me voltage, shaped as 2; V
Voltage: 19.5; V
